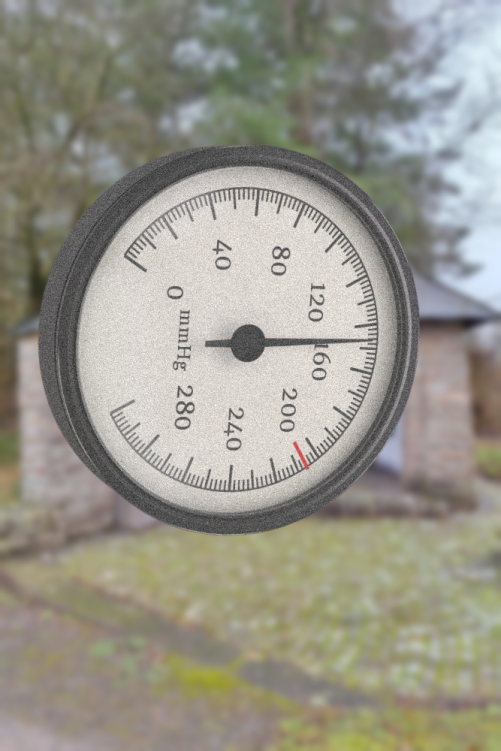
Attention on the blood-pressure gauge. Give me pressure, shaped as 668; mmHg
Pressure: 146; mmHg
